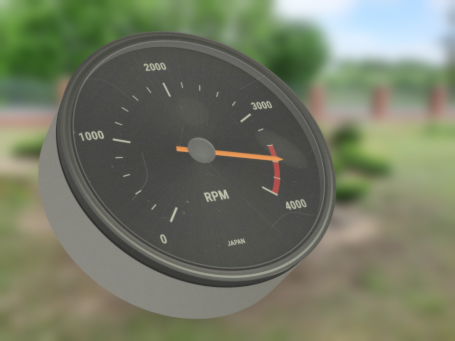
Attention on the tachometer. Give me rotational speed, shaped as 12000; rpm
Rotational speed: 3600; rpm
